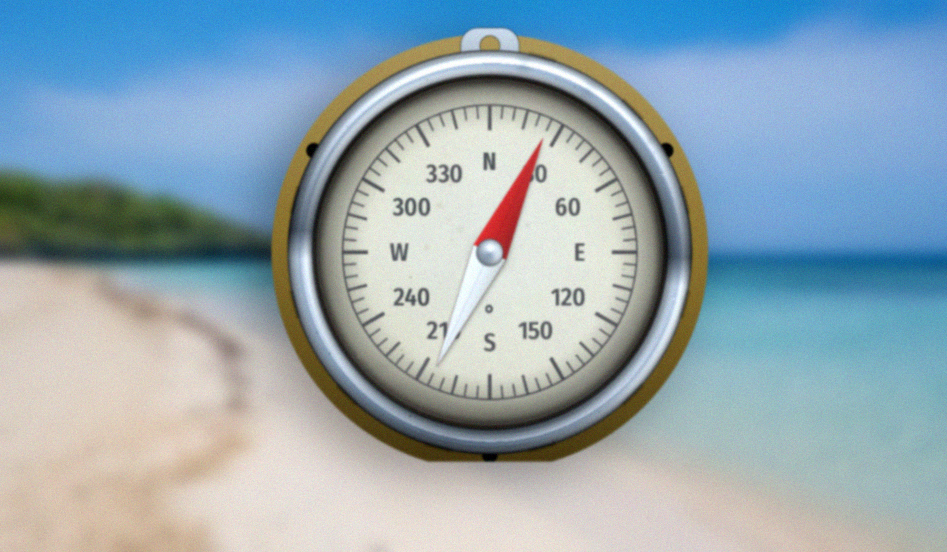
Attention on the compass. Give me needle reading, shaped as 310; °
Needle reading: 25; °
